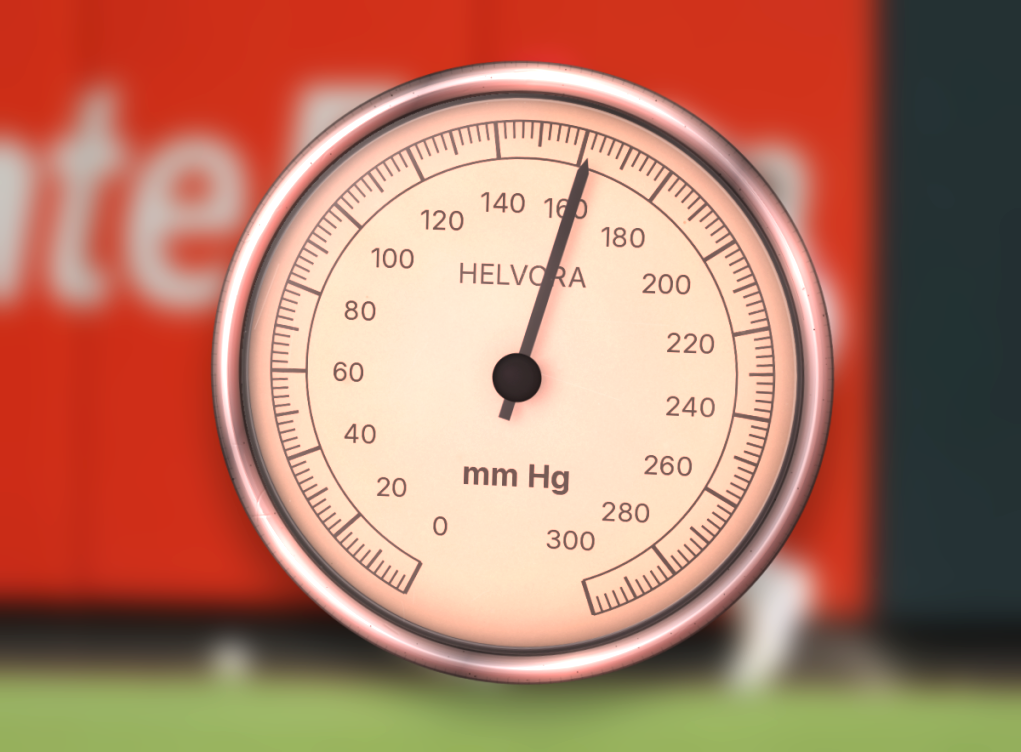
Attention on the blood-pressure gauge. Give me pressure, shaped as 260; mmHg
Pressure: 162; mmHg
